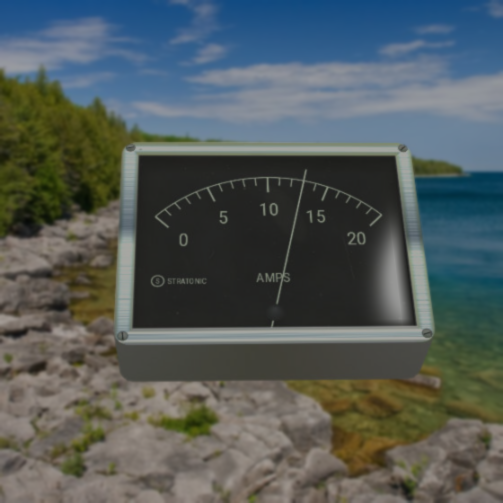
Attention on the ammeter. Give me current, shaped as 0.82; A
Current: 13; A
